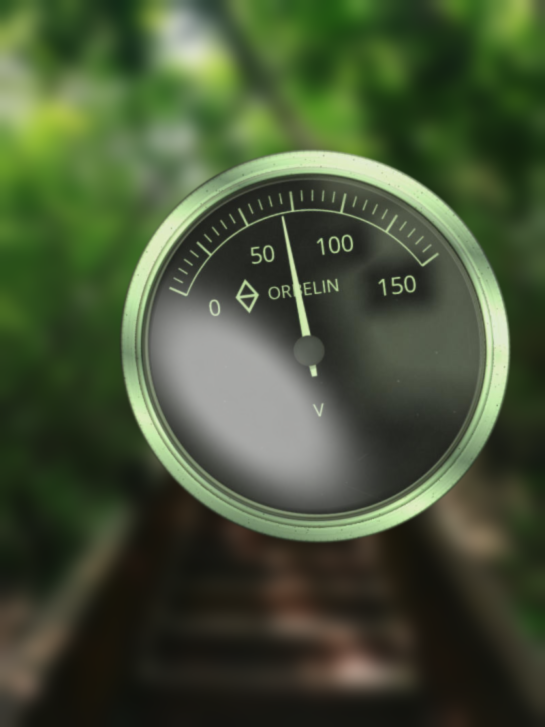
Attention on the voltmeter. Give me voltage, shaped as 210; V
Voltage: 70; V
